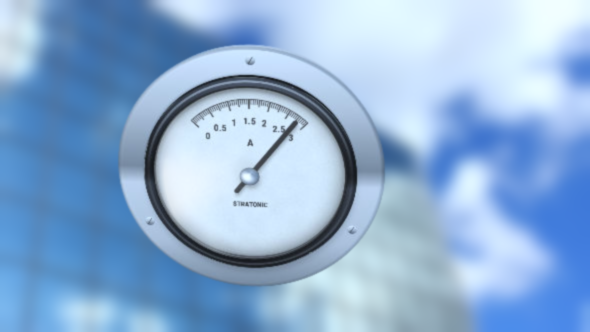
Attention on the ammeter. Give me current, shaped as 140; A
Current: 2.75; A
